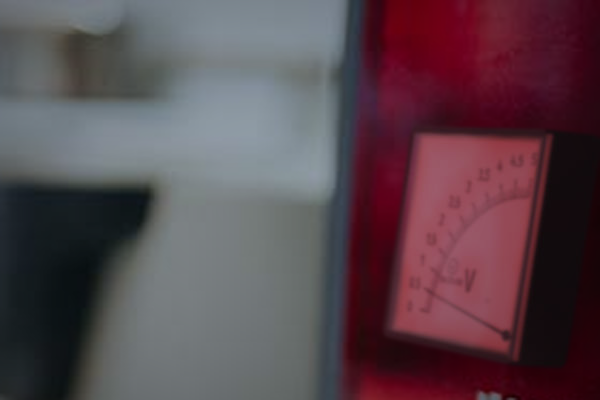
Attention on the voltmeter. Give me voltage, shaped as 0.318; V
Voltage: 0.5; V
